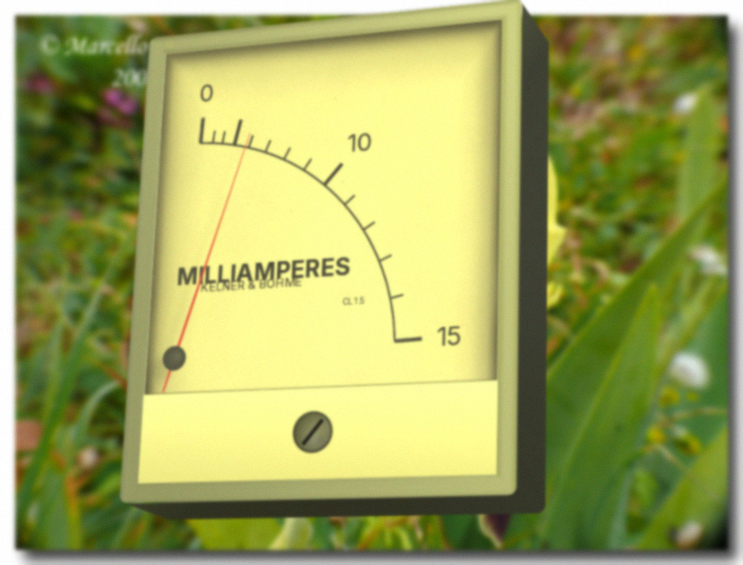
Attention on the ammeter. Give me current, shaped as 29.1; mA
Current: 6; mA
